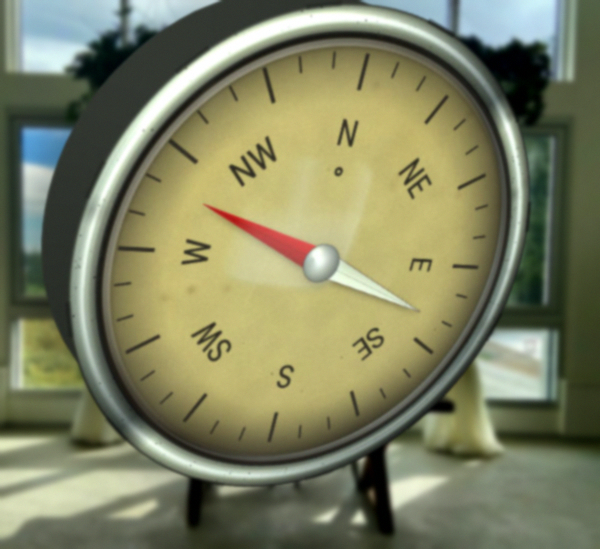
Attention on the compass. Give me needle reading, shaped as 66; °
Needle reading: 290; °
